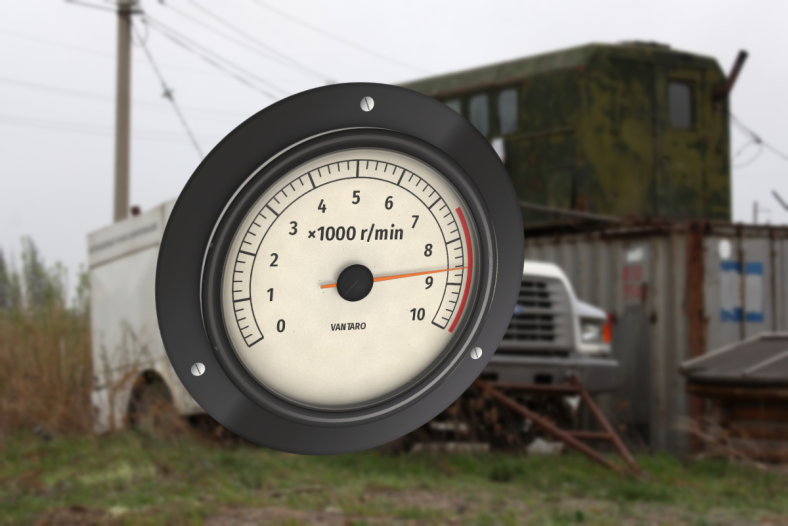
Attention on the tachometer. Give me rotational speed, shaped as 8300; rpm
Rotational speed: 8600; rpm
